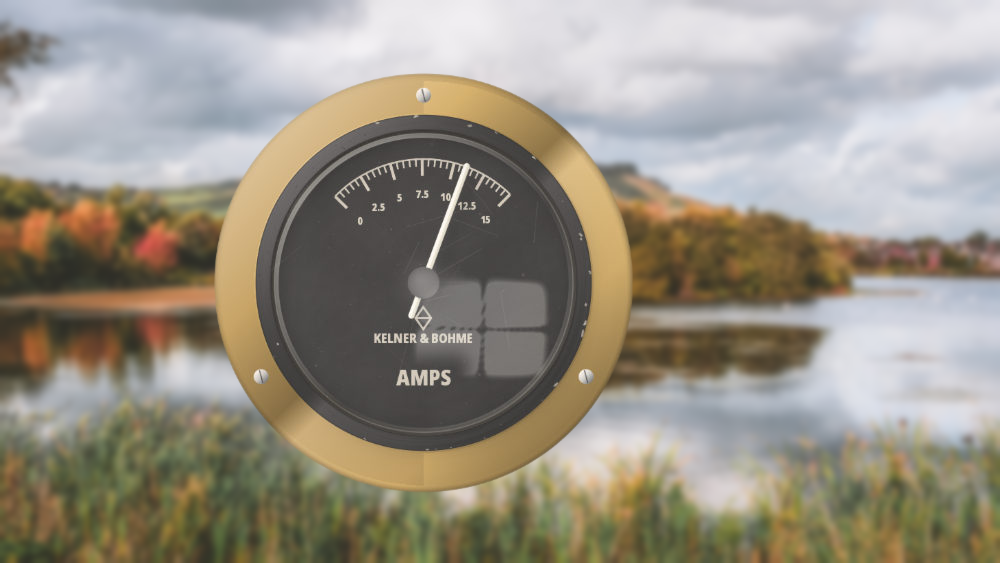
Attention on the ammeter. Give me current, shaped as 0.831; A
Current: 11; A
